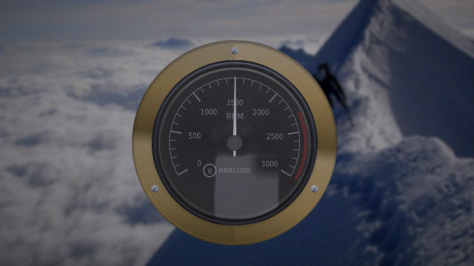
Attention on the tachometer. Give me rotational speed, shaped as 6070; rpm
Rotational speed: 1500; rpm
